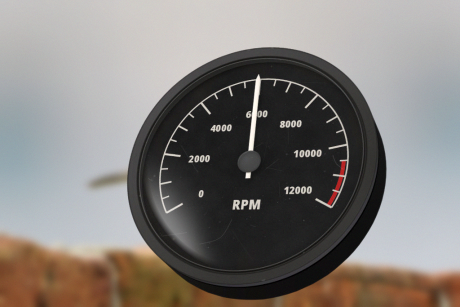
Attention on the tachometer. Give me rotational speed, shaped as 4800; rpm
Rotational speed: 6000; rpm
